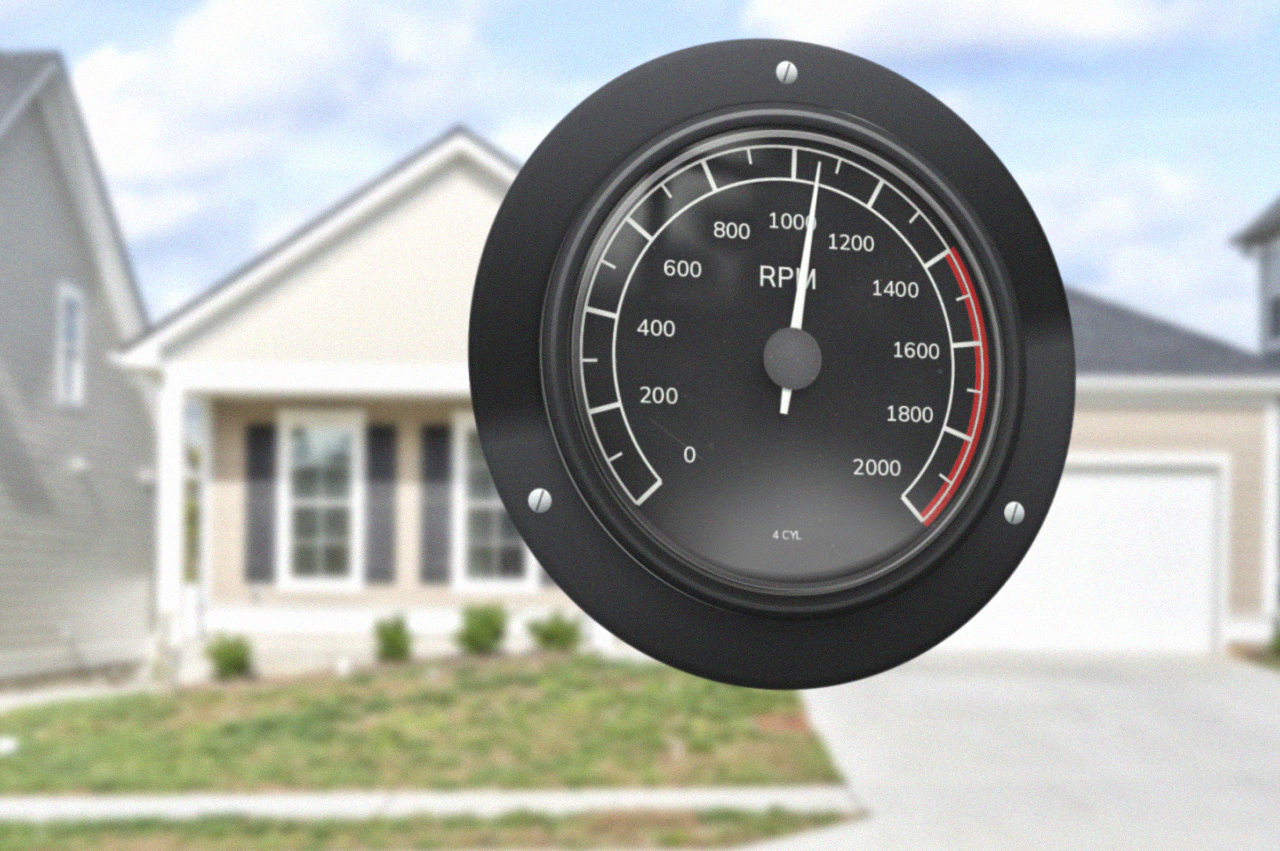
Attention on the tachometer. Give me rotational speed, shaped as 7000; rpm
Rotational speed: 1050; rpm
